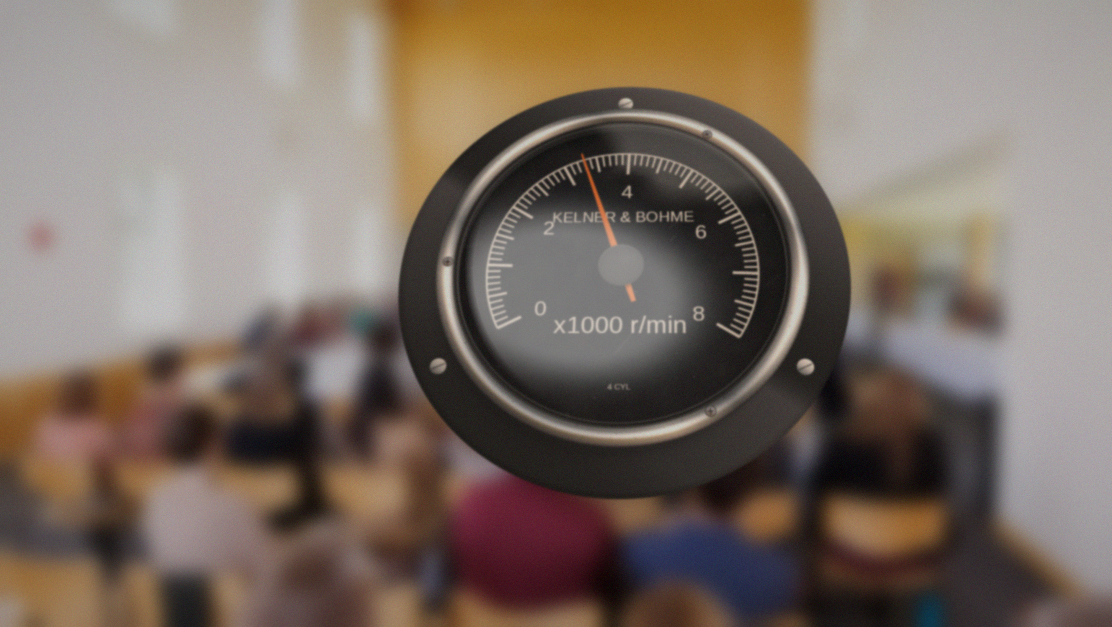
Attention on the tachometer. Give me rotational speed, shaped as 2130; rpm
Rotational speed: 3300; rpm
